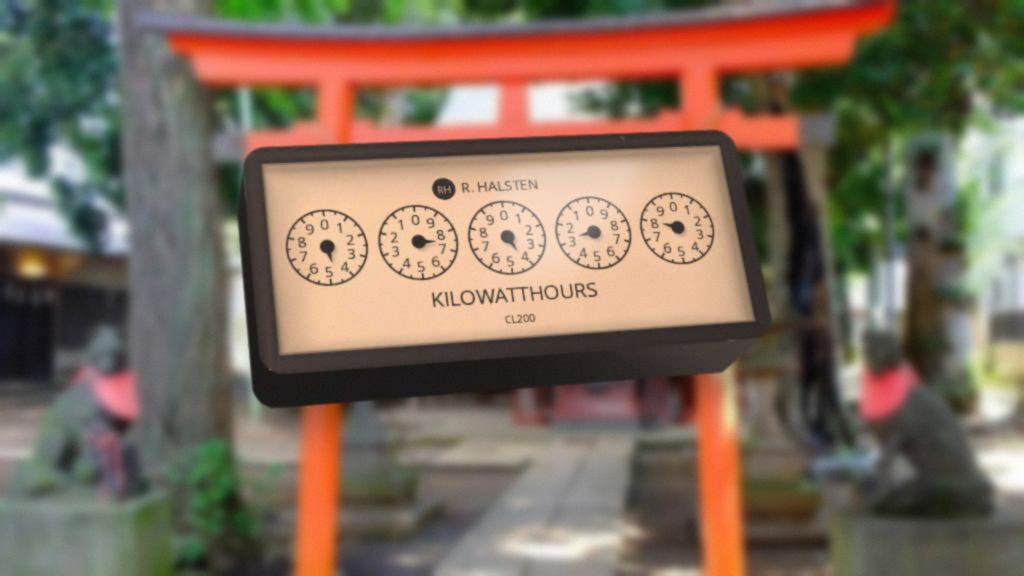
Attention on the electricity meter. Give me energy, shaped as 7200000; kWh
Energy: 47428; kWh
